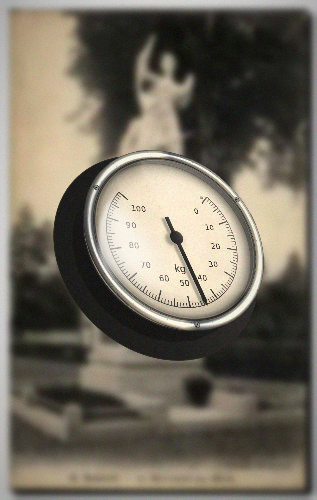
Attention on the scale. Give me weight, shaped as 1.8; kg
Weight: 45; kg
